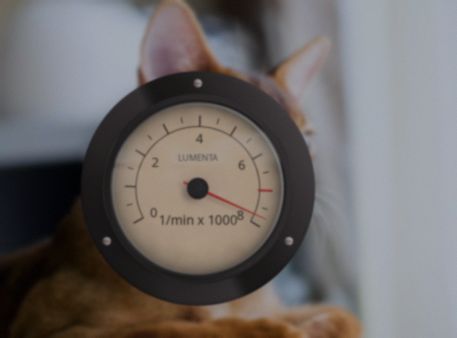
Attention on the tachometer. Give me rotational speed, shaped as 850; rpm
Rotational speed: 7750; rpm
